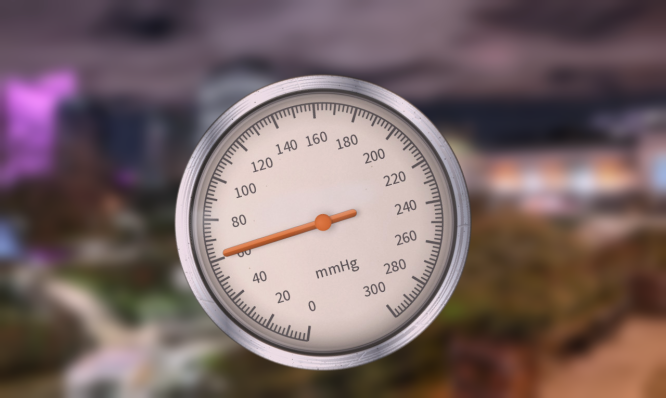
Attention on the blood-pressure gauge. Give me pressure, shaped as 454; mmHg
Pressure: 62; mmHg
